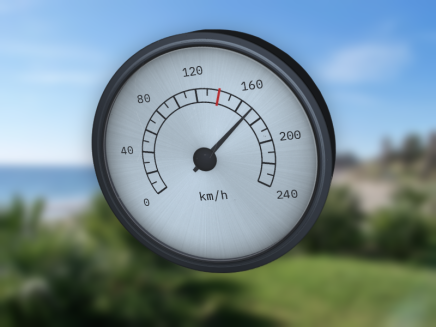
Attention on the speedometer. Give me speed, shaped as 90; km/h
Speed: 170; km/h
